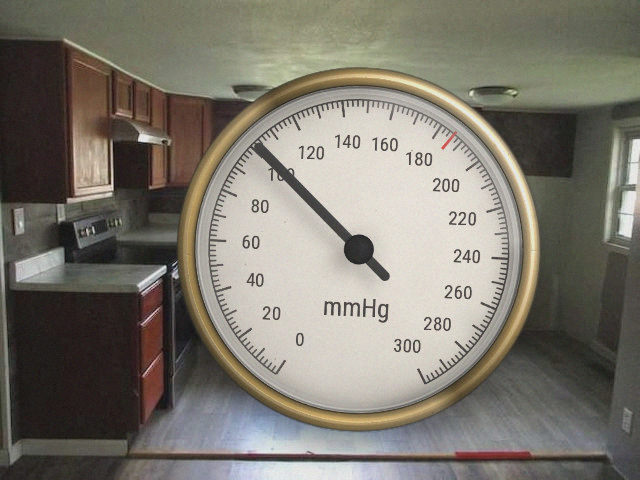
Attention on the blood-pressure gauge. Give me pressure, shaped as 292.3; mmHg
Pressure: 102; mmHg
